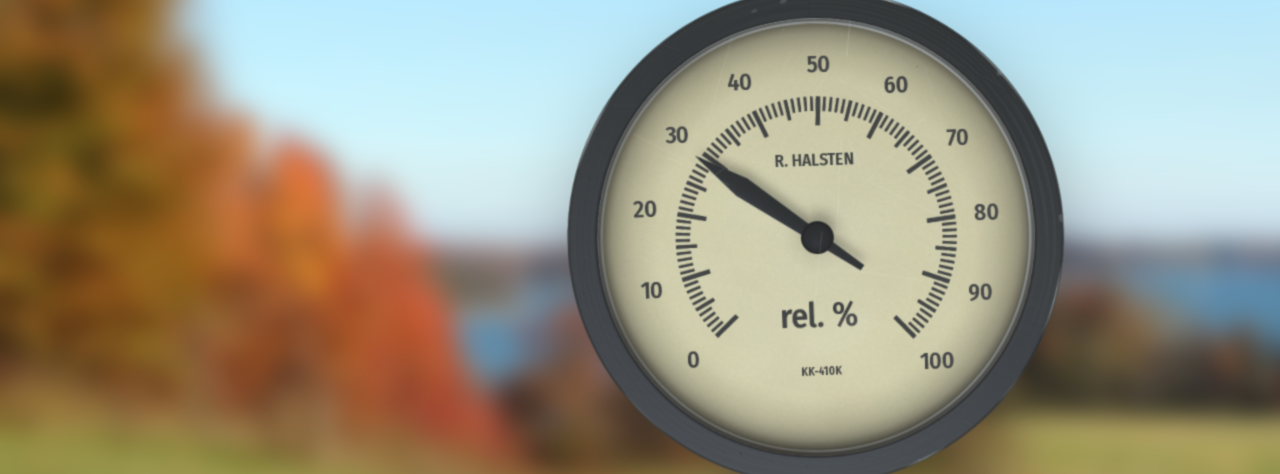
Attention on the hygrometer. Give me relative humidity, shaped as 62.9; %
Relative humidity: 29; %
